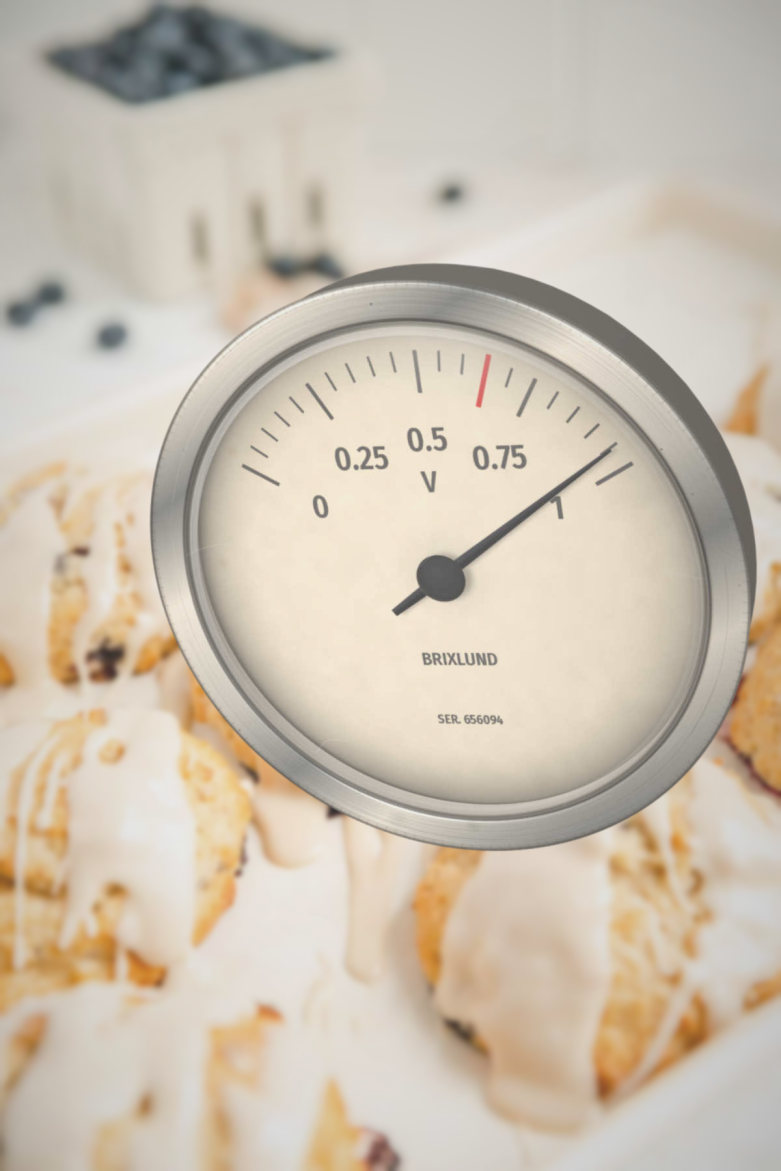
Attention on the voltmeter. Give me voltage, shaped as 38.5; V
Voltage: 0.95; V
